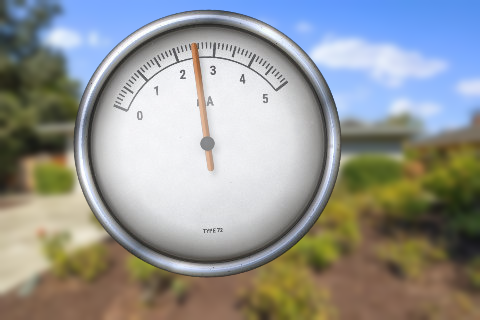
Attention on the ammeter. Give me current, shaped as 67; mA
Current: 2.5; mA
